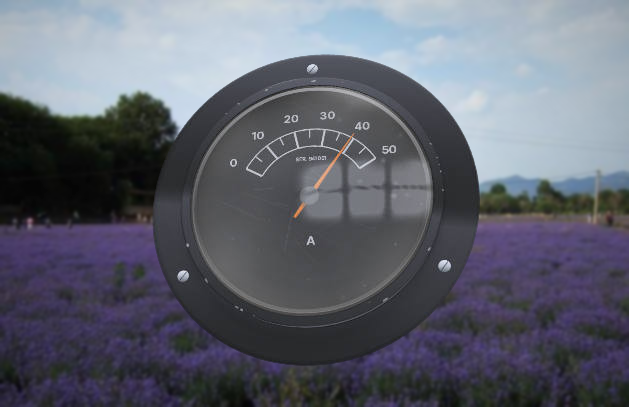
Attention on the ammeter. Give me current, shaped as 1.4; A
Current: 40; A
